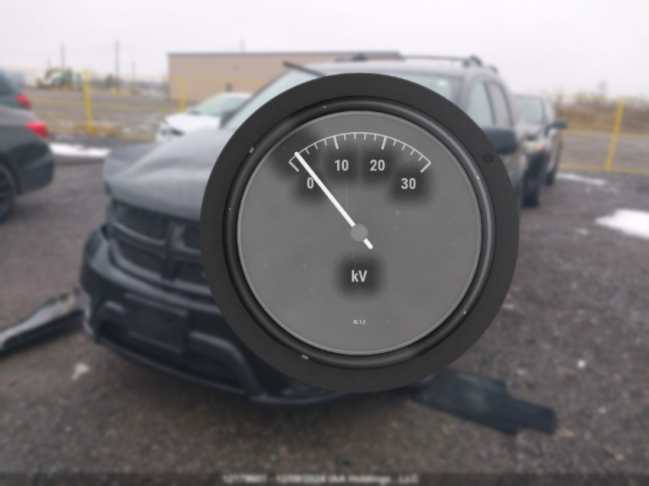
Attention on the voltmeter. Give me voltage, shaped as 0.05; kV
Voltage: 2; kV
